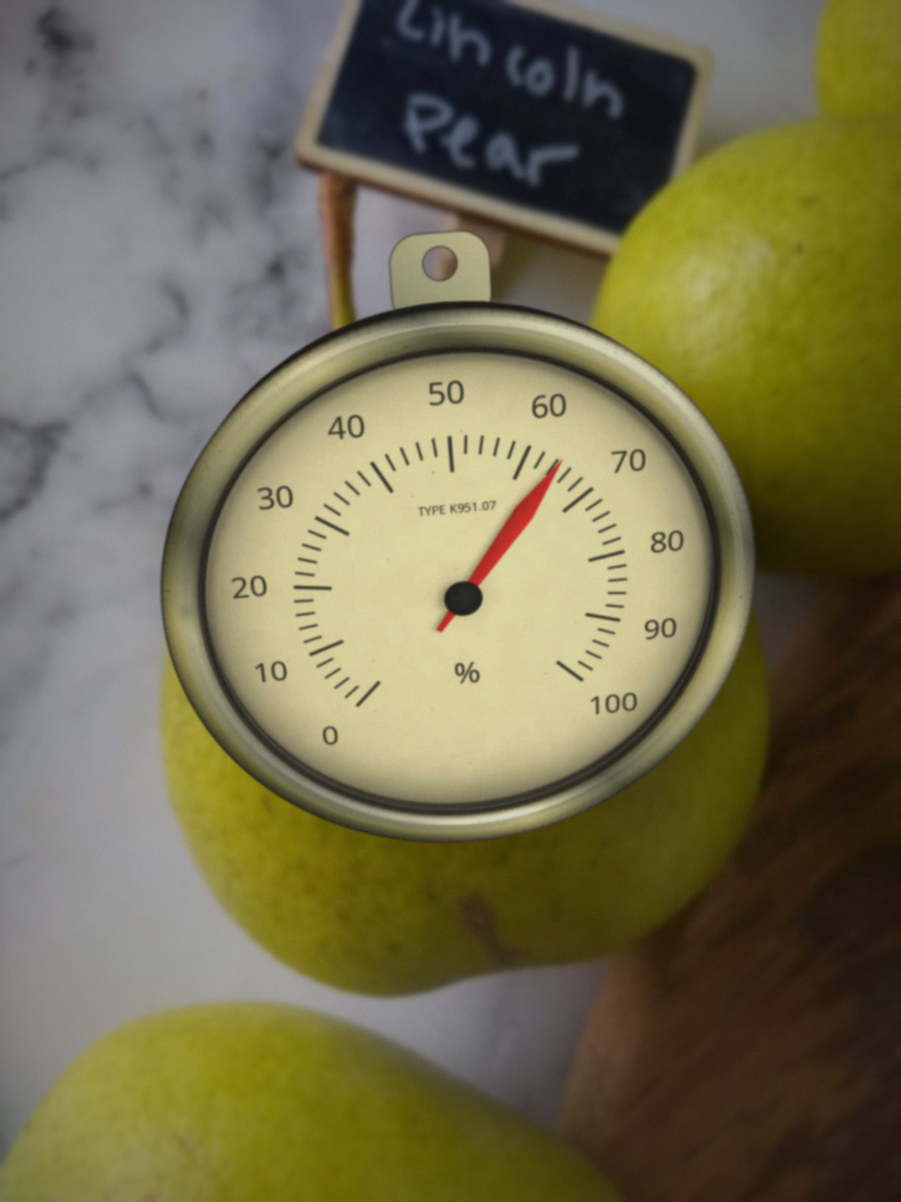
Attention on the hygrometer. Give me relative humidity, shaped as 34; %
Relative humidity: 64; %
